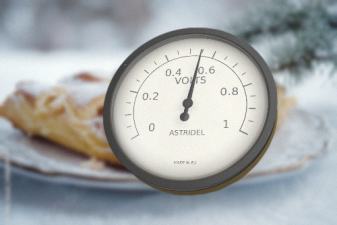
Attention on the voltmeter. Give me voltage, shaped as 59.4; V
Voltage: 0.55; V
